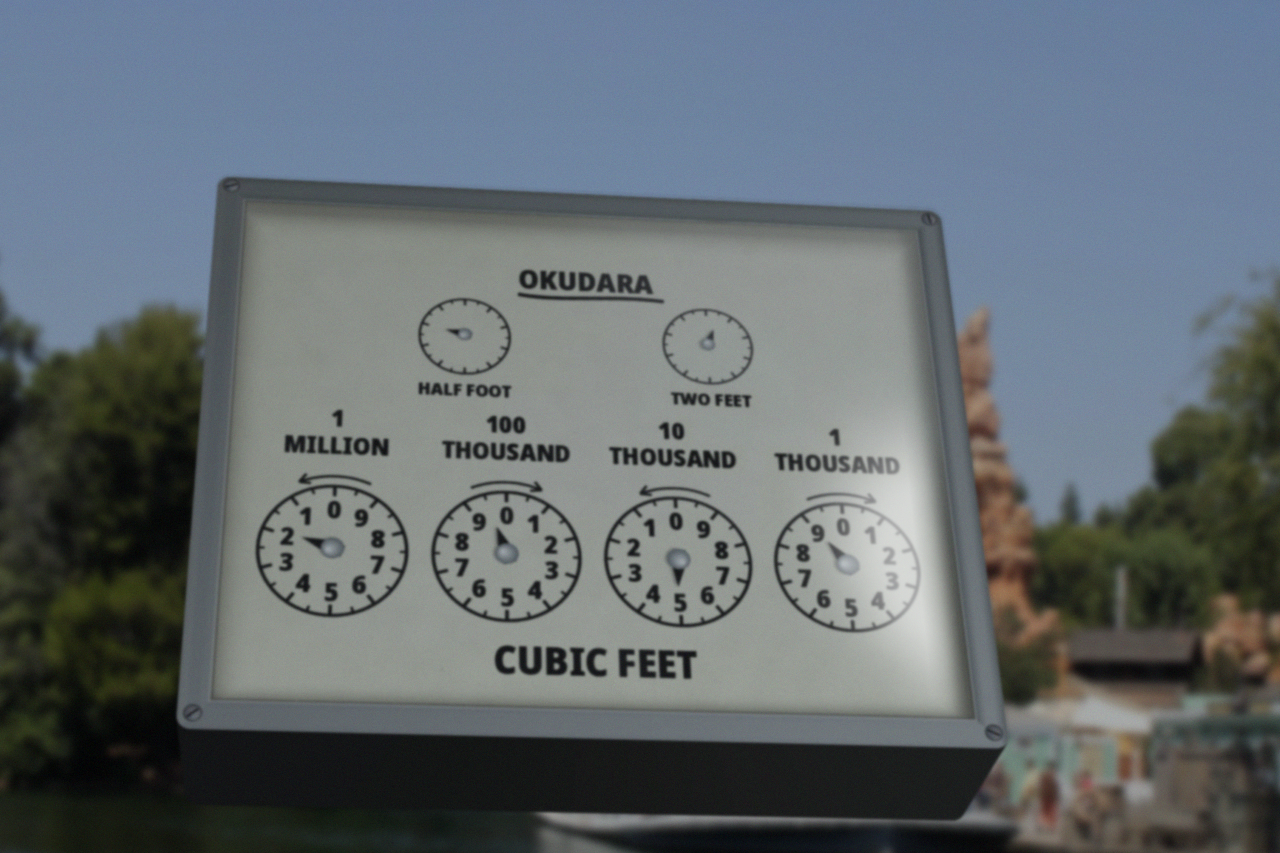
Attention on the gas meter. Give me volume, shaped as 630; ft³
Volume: 194900; ft³
